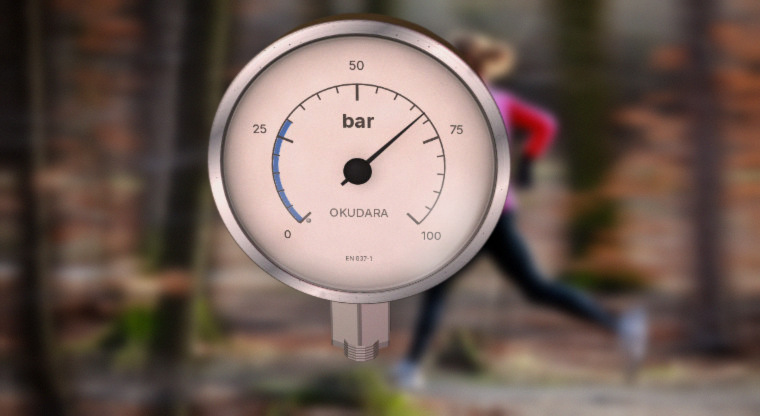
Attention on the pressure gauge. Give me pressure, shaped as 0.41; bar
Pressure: 67.5; bar
